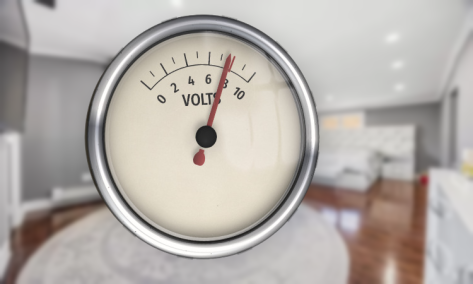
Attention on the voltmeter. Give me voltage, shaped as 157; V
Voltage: 7.5; V
